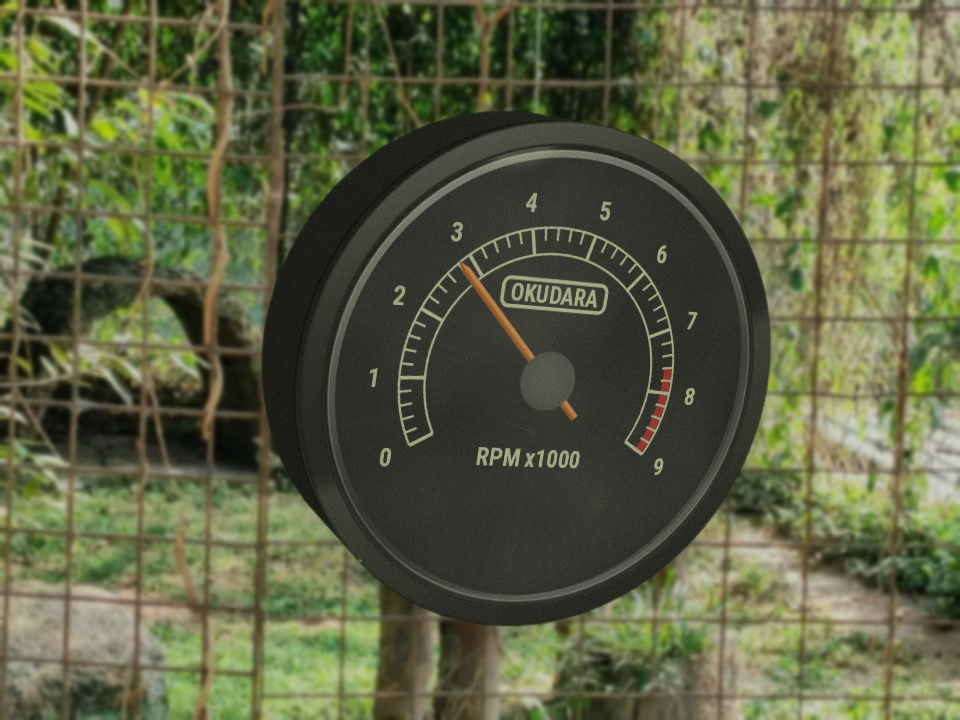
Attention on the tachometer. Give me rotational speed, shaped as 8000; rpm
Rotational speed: 2800; rpm
